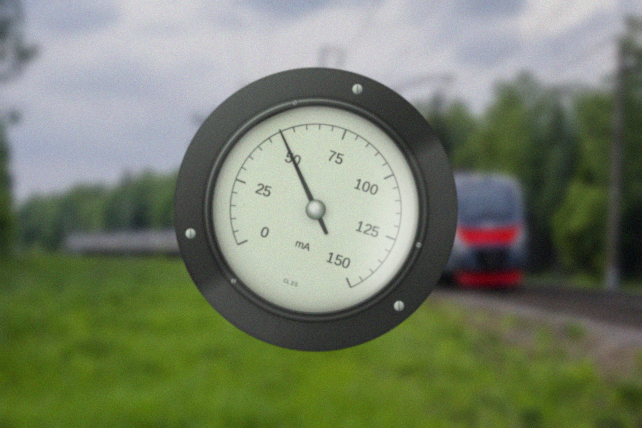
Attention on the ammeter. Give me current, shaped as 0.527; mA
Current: 50; mA
